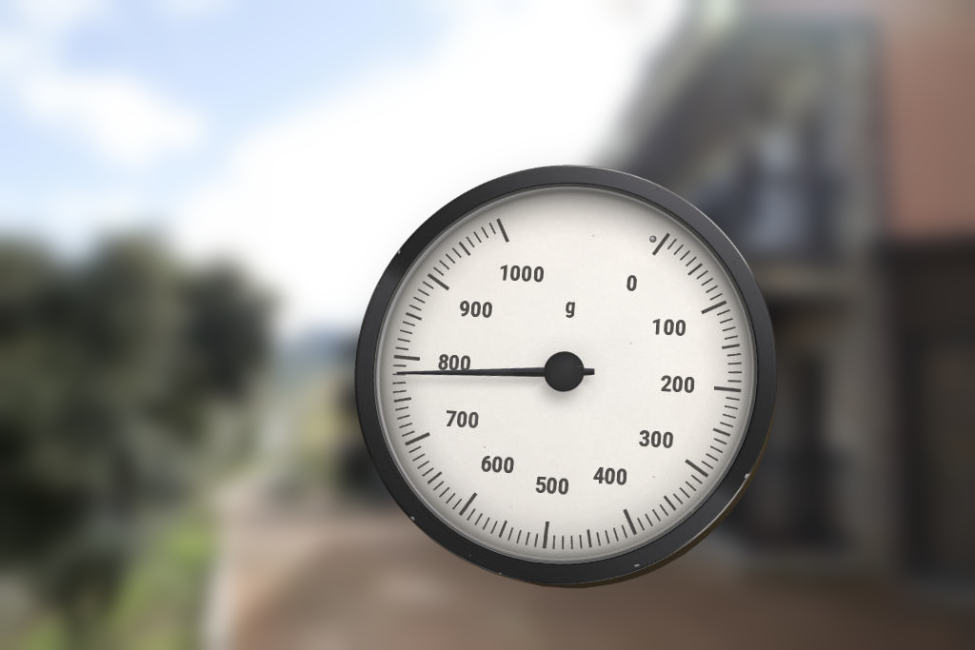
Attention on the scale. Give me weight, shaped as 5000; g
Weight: 780; g
